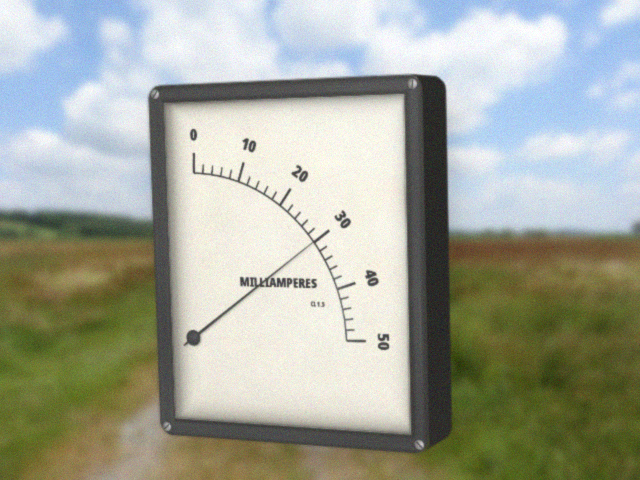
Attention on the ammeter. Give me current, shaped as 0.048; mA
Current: 30; mA
